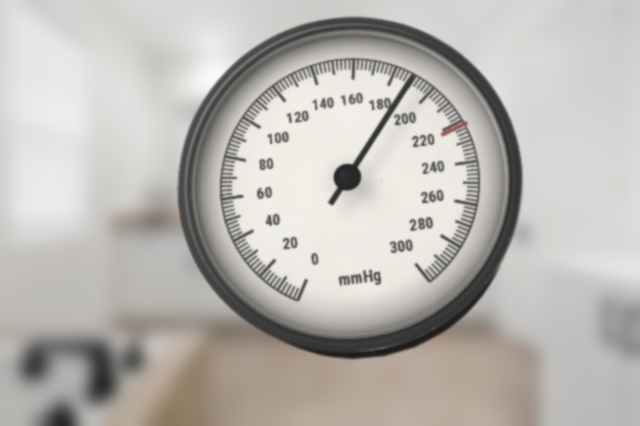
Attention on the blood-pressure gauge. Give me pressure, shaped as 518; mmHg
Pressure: 190; mmHg
